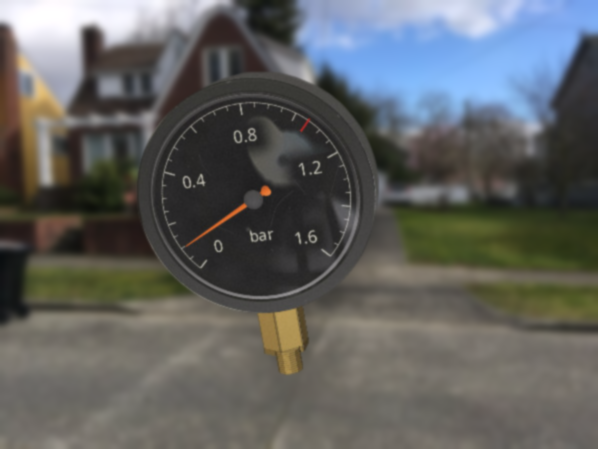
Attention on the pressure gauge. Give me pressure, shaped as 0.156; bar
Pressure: 0.1; bar
